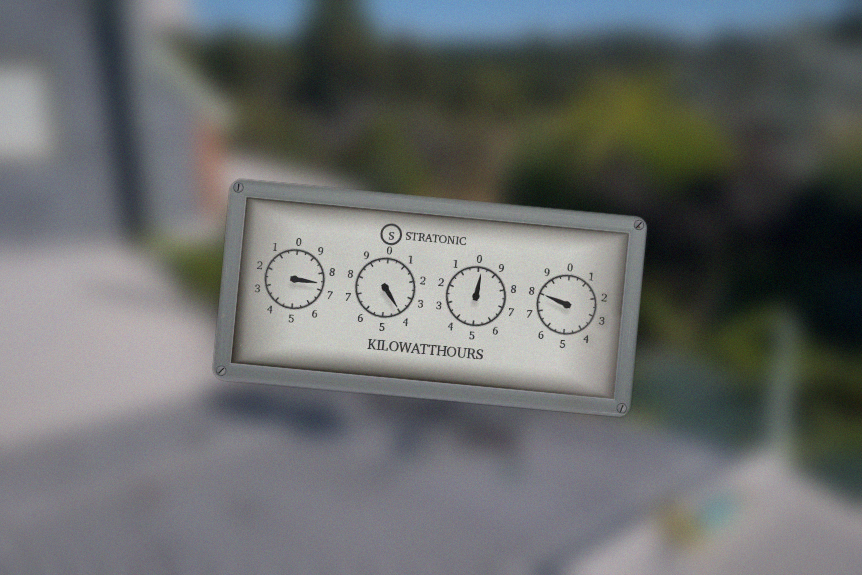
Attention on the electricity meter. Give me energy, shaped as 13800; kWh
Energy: 7398; kWh
